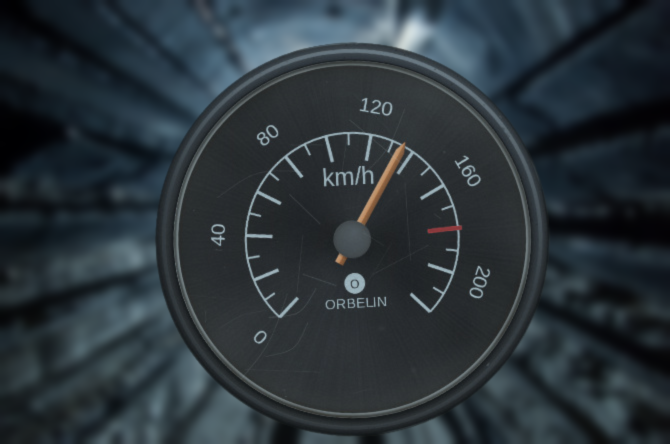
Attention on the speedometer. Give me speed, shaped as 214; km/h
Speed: 135; km/h
